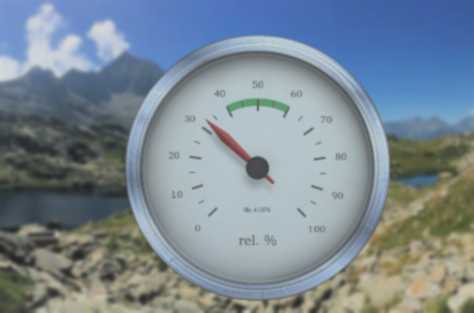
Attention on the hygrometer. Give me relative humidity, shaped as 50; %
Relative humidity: 32.5; %
